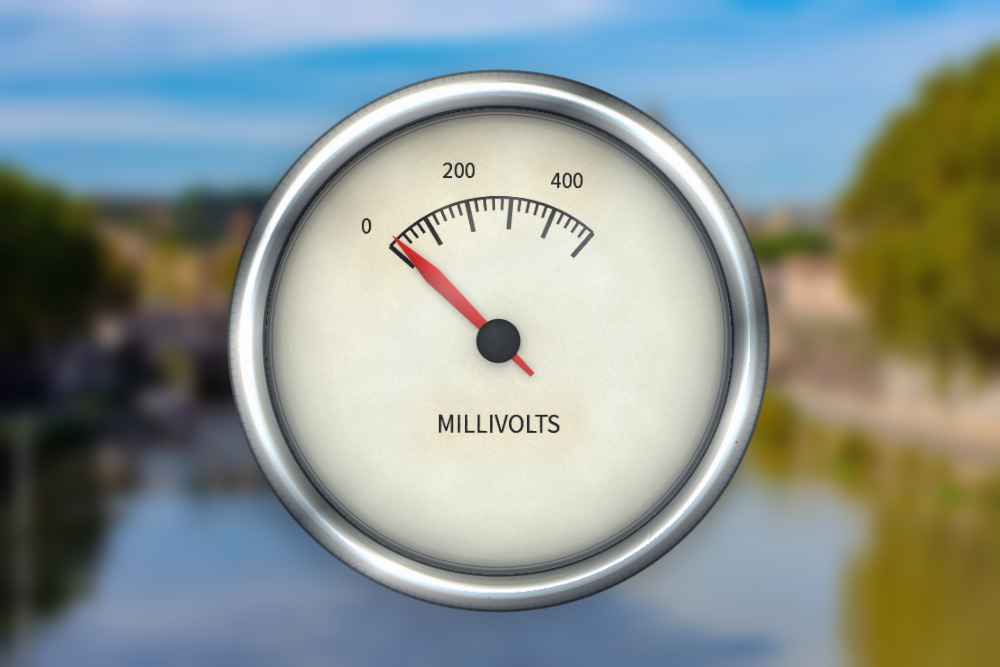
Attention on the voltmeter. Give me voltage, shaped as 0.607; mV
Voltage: 20; mV
